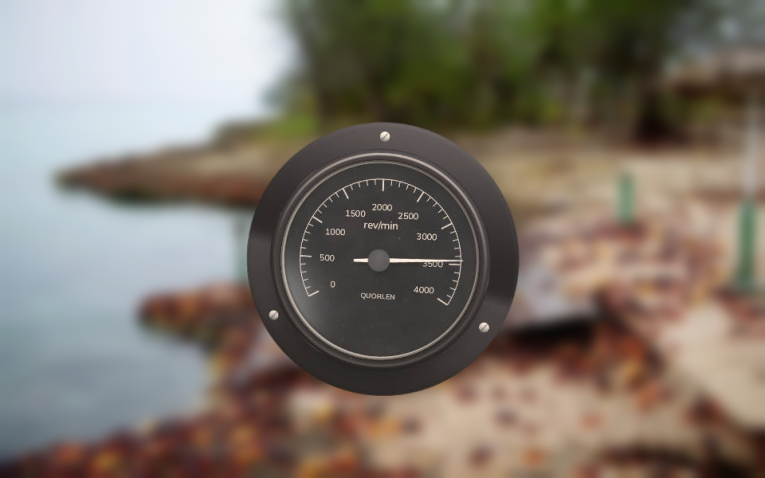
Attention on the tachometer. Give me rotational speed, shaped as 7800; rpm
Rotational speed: 3450; rpm
